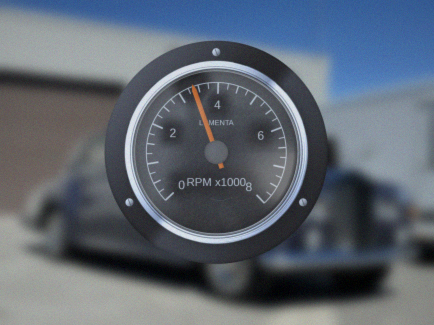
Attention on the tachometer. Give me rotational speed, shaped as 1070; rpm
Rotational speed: 3375; rpm
